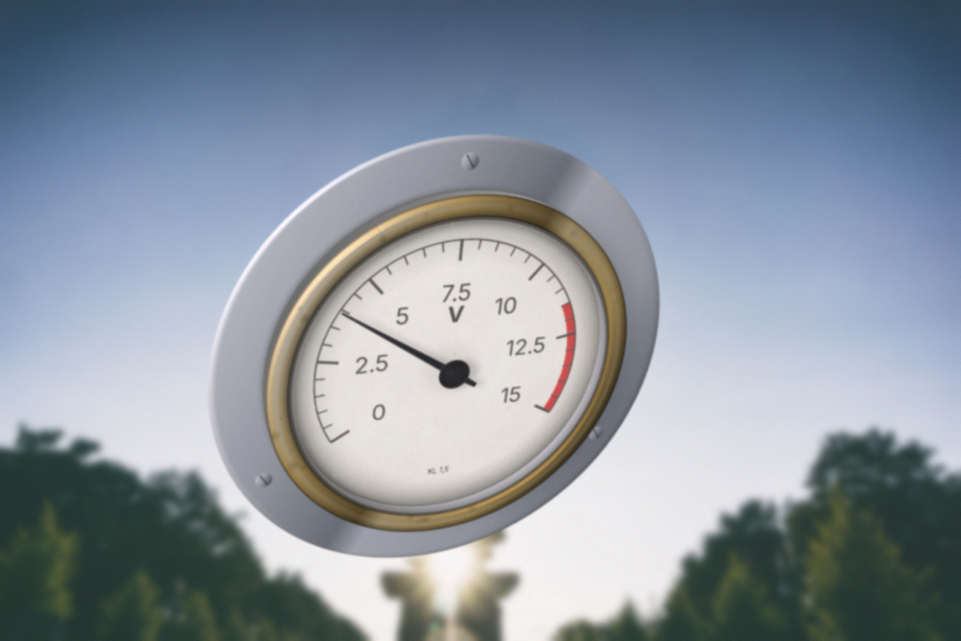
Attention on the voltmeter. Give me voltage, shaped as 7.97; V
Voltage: 4; V
